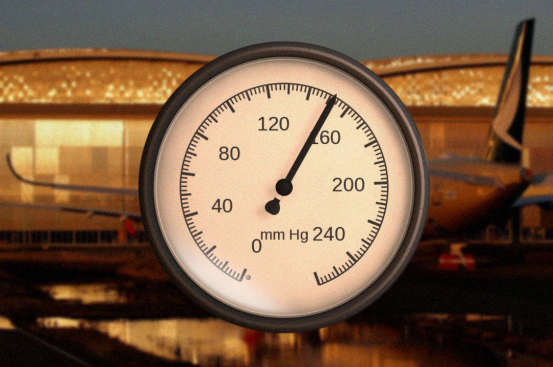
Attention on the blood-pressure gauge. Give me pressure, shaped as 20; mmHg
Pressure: 152; mmHg
